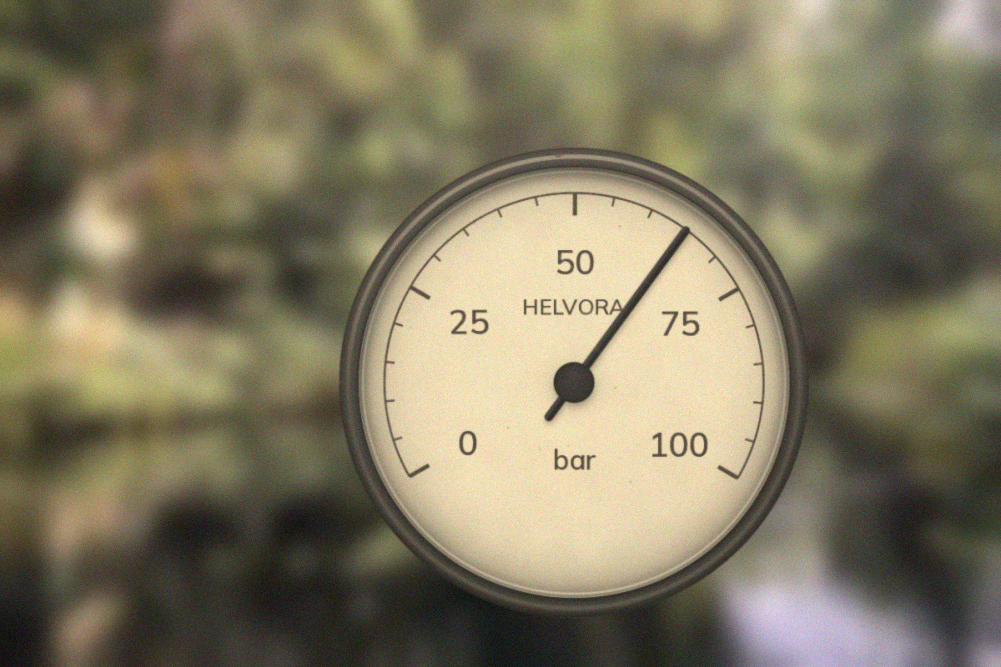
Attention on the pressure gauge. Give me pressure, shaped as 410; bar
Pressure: 65; bar
